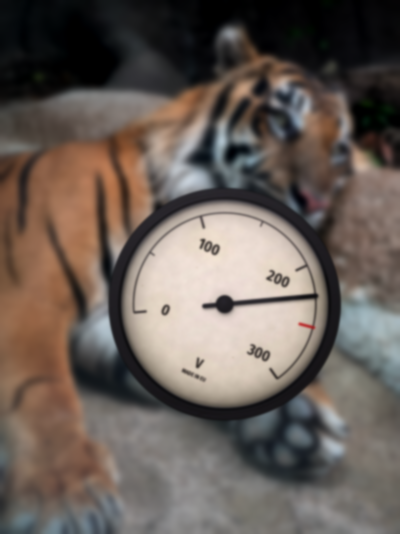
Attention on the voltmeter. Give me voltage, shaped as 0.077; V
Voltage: 225; V
